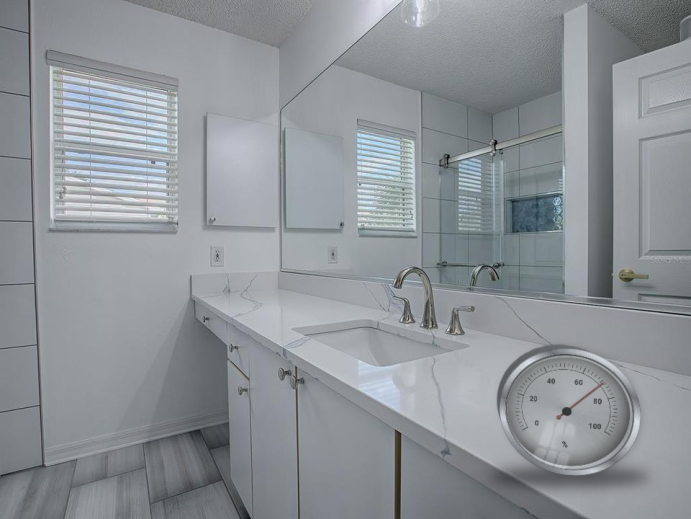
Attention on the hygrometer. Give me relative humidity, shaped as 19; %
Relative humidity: 70; %
